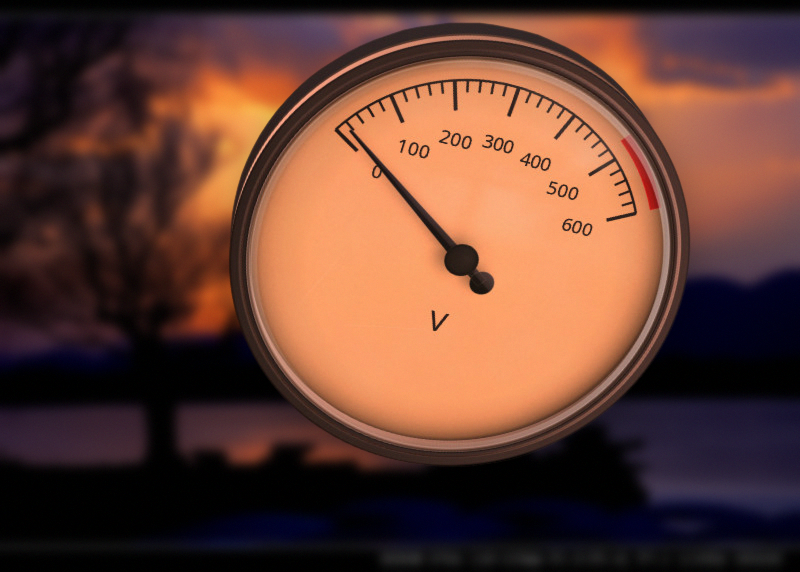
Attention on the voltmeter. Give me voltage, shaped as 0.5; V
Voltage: 20; V
